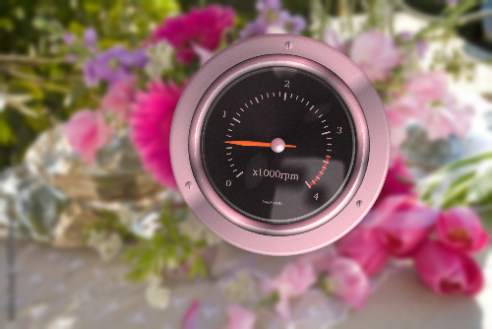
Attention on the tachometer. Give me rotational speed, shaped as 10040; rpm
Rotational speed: 600; rpm
